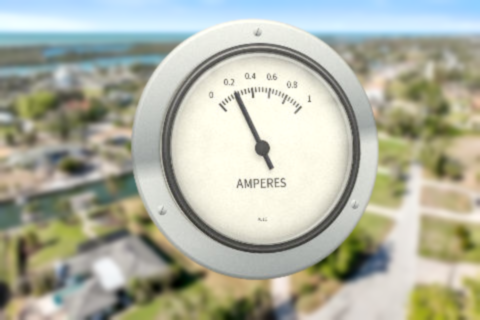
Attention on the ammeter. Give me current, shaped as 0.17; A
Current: 0.2; A
